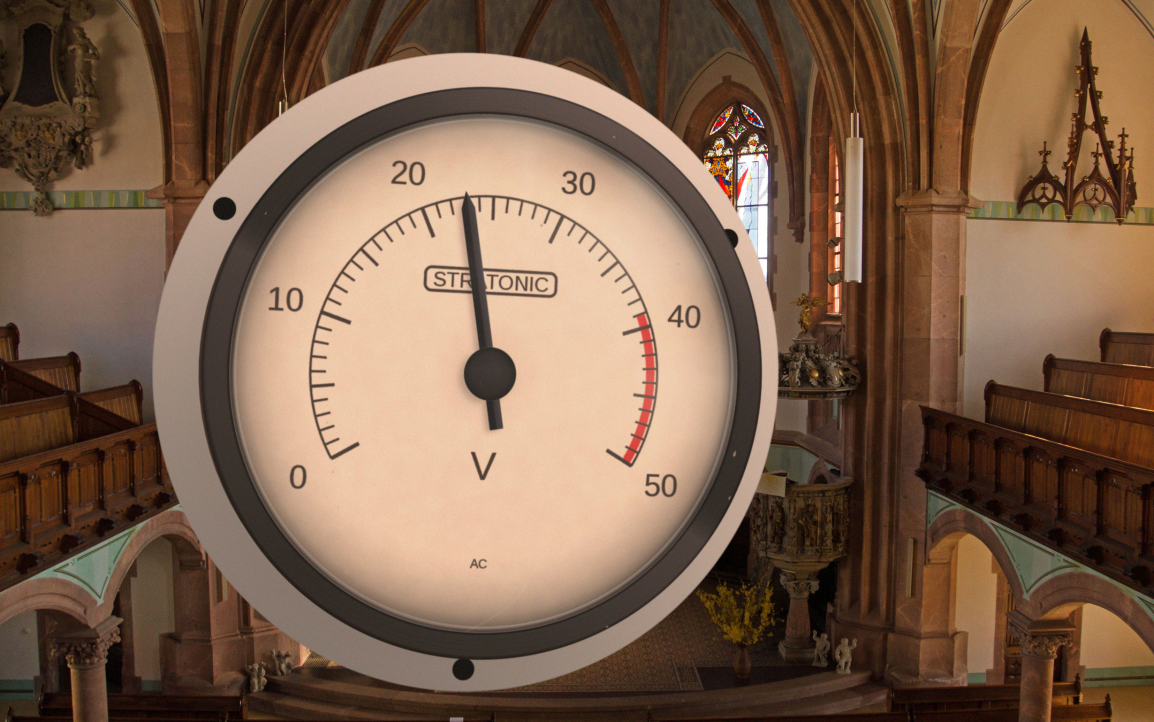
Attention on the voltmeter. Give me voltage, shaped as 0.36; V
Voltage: 23; V
